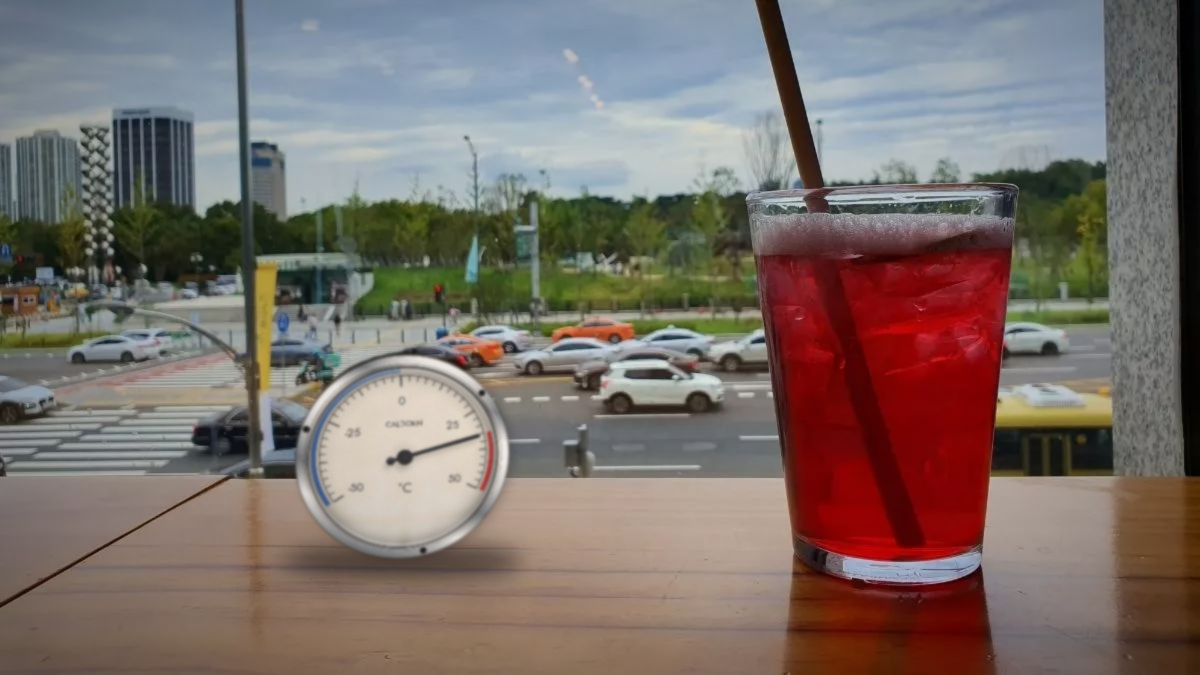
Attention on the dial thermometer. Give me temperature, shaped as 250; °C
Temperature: 32.5; °C
